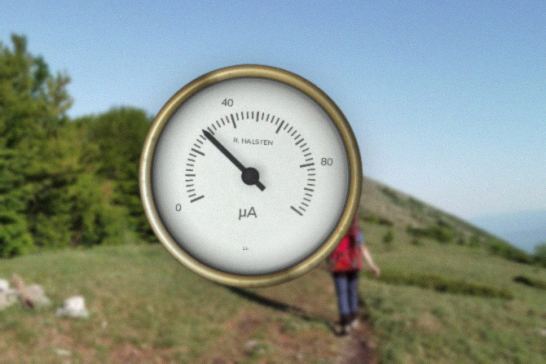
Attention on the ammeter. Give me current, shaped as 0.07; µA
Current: 28; µA
